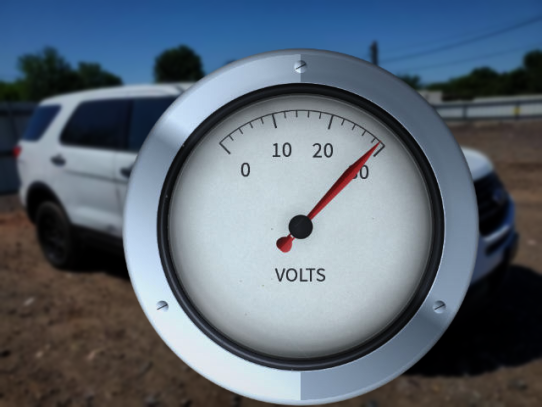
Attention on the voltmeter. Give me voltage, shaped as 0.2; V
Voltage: 29; V
